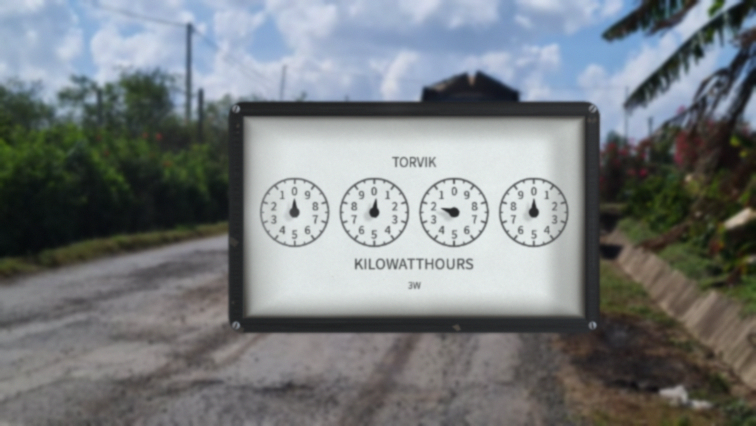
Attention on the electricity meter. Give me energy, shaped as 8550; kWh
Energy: 20; kWh
